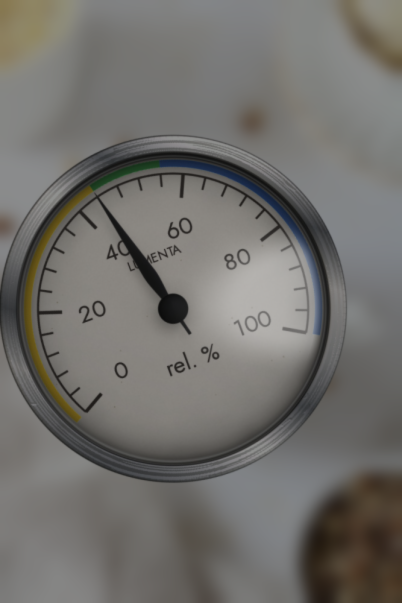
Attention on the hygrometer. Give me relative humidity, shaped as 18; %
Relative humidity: 44; %
